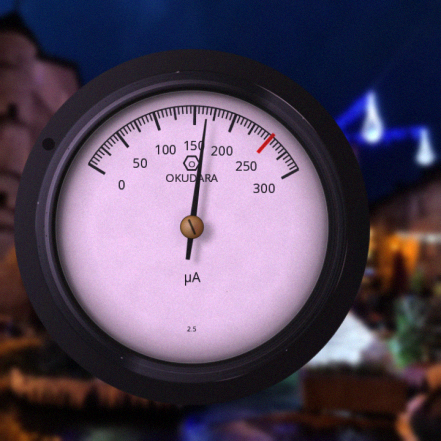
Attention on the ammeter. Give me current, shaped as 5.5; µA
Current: 165; µA
